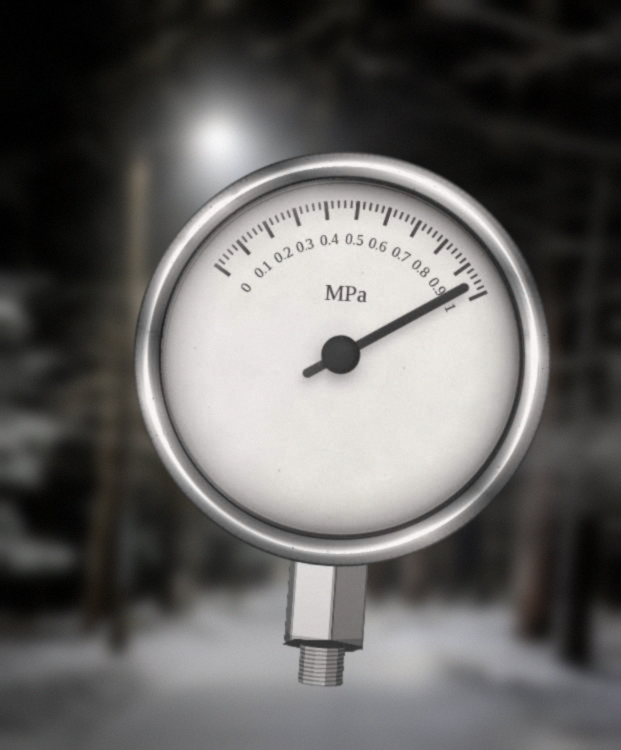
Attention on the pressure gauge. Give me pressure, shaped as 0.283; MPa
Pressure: 0.96; MPa
